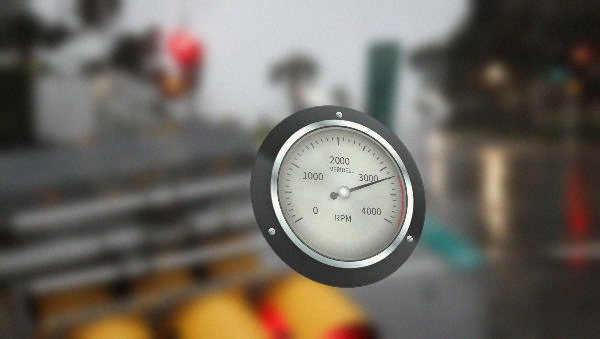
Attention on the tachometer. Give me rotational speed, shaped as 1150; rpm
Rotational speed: 3200; rpm
